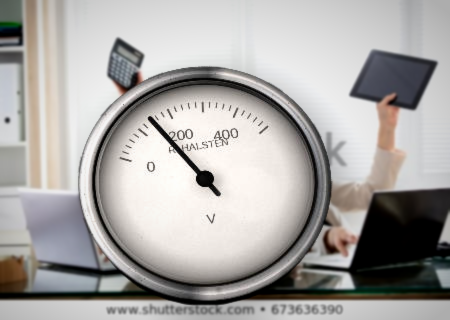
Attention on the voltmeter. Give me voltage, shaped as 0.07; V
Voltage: 140; V
